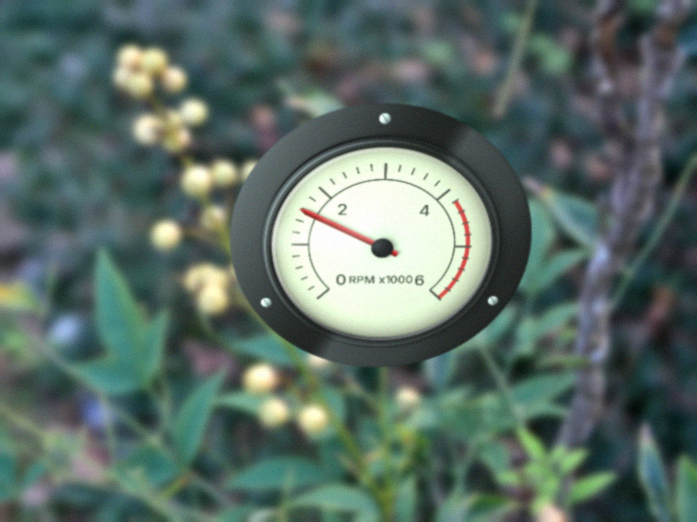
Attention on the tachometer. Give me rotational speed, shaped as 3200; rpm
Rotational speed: 1600; rpm
